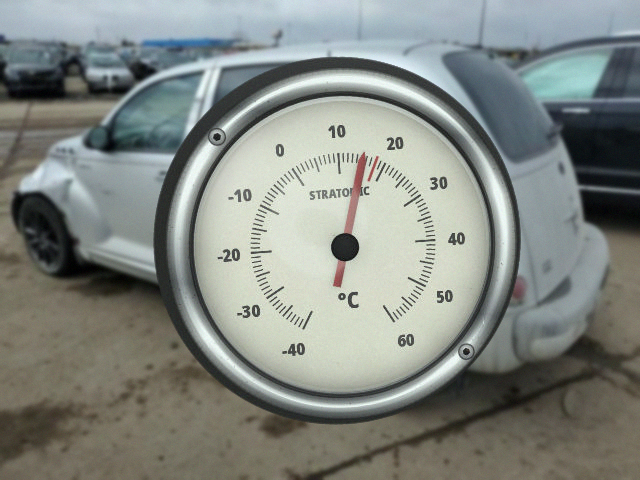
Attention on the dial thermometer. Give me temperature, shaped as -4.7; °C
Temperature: 15; °C
